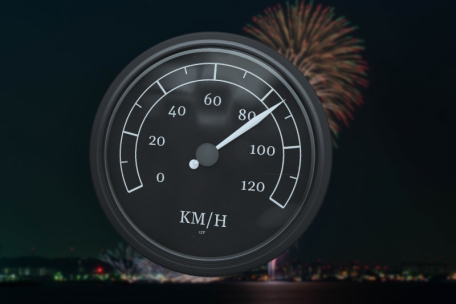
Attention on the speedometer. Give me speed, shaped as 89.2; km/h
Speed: 85; km/h
